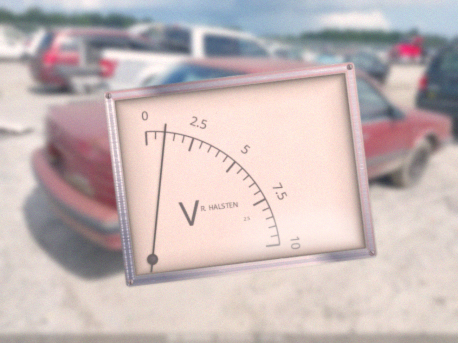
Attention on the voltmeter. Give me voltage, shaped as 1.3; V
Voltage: 1; V
